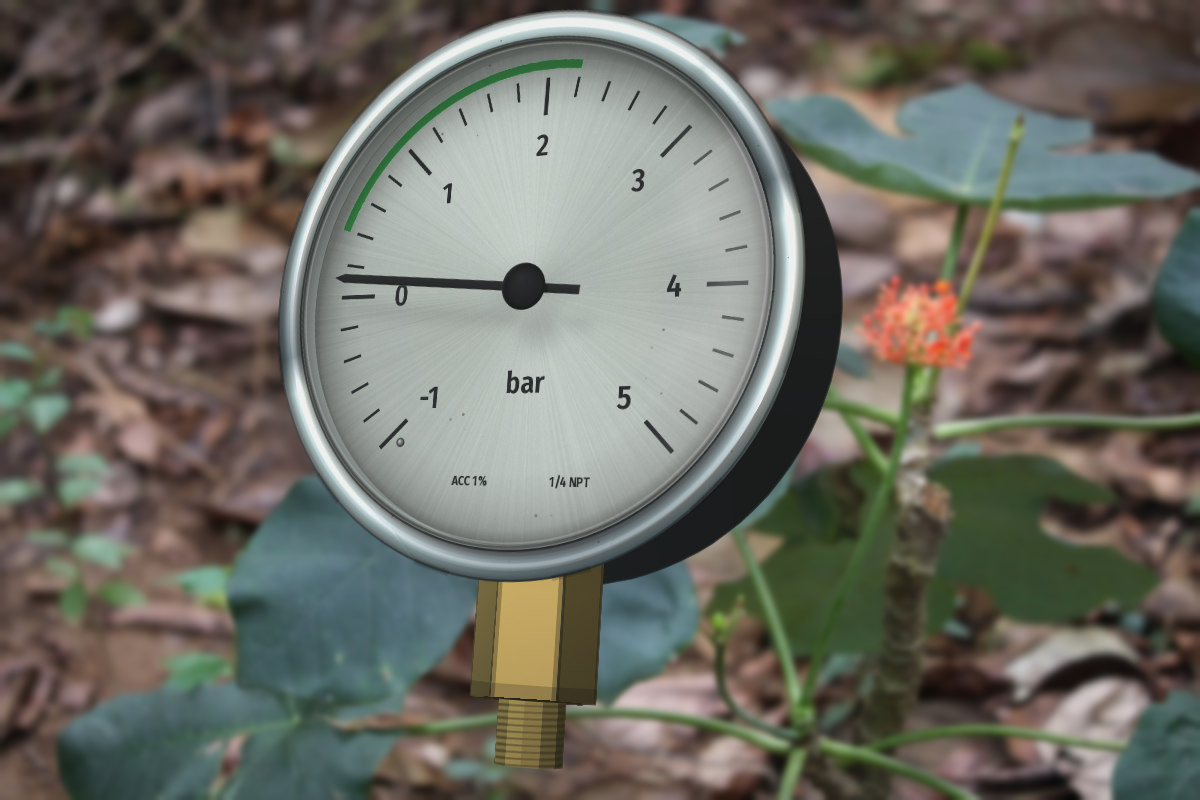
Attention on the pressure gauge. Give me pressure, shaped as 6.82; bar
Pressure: 0.1; bar
